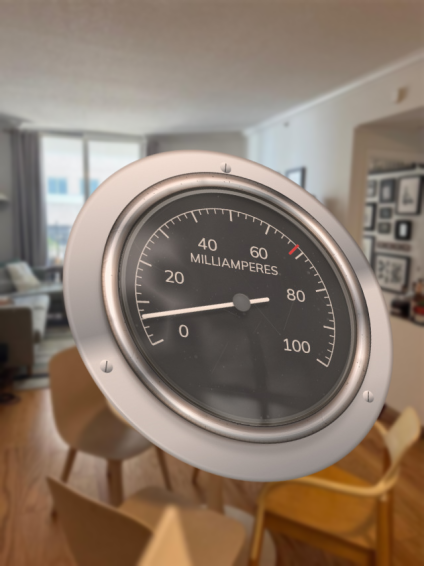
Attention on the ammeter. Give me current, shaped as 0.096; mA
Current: 6; mA
